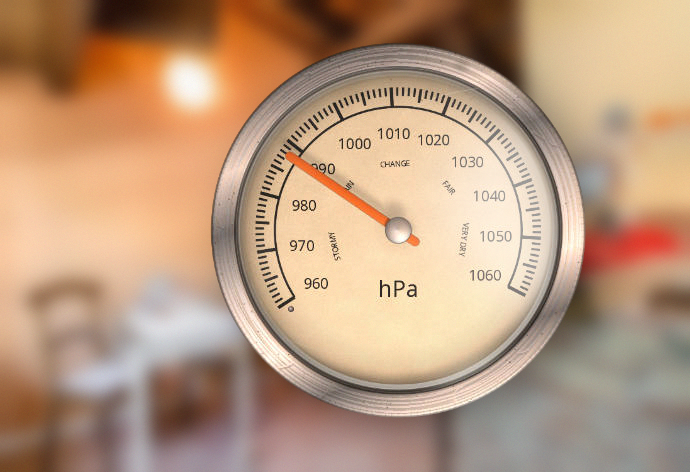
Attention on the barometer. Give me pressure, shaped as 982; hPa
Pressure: 988; hPa
